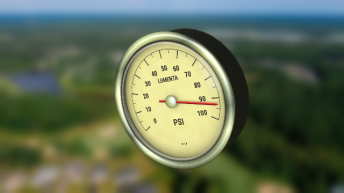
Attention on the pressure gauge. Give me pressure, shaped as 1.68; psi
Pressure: 92.5; psi
